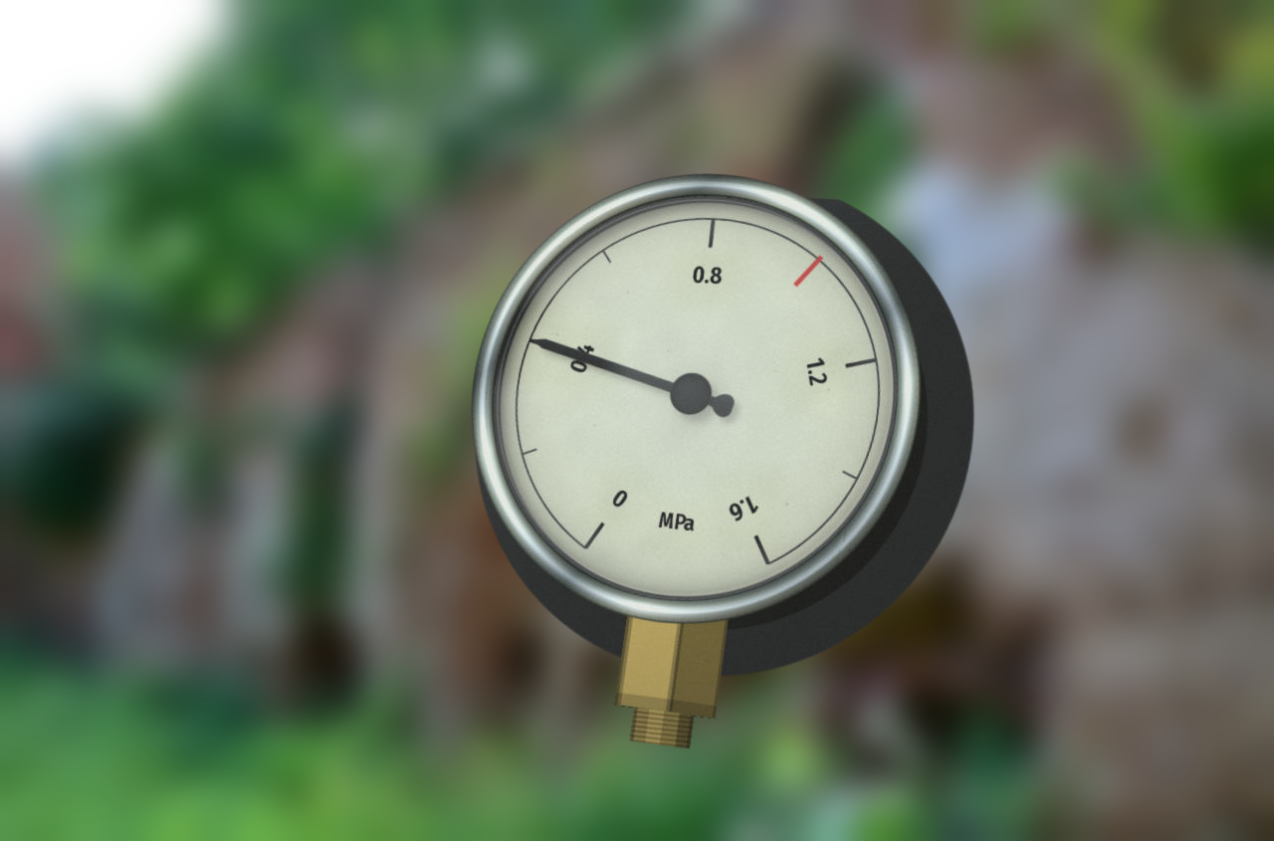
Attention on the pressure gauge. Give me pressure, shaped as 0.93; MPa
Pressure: 0.4; MPa
